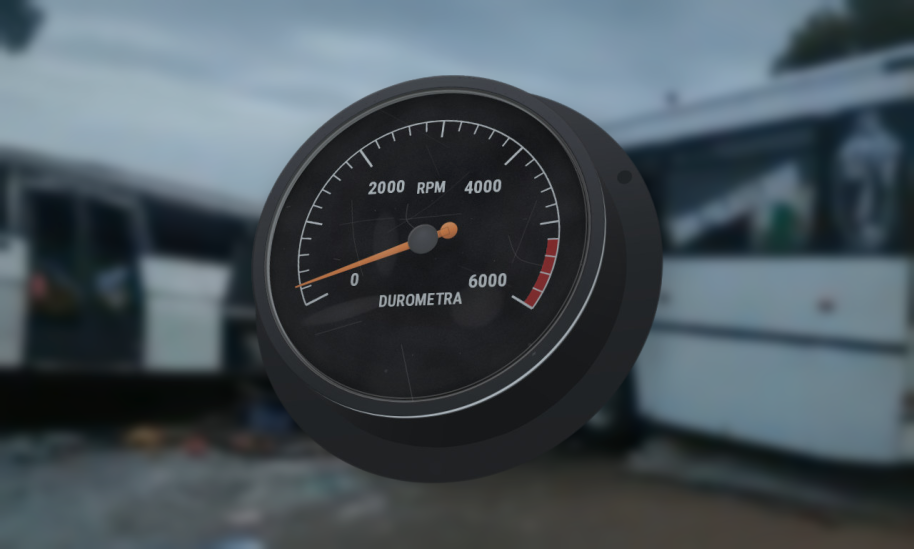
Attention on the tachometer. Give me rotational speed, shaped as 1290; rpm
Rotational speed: 200; rpm
